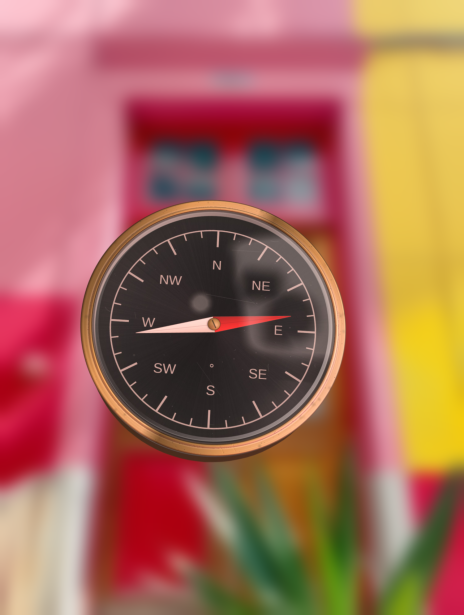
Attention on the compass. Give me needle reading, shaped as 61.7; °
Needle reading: 80; °
